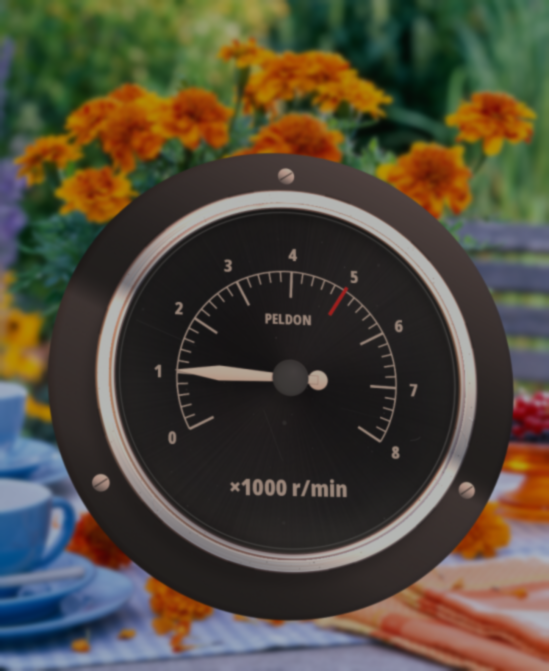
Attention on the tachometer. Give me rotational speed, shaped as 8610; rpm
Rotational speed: 1000; rpm
